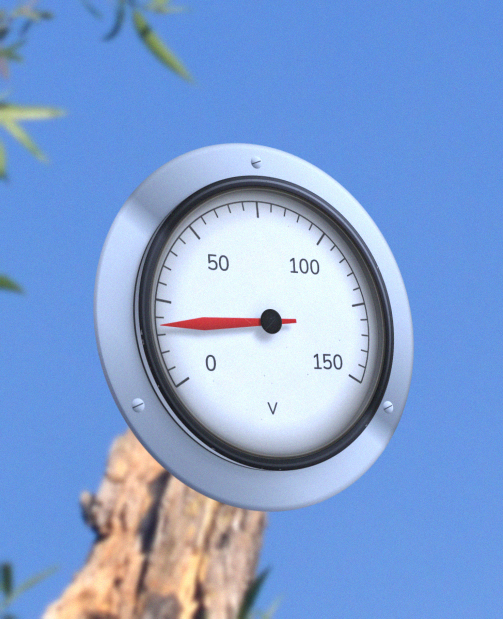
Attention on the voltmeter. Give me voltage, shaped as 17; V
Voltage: 17.5; V
